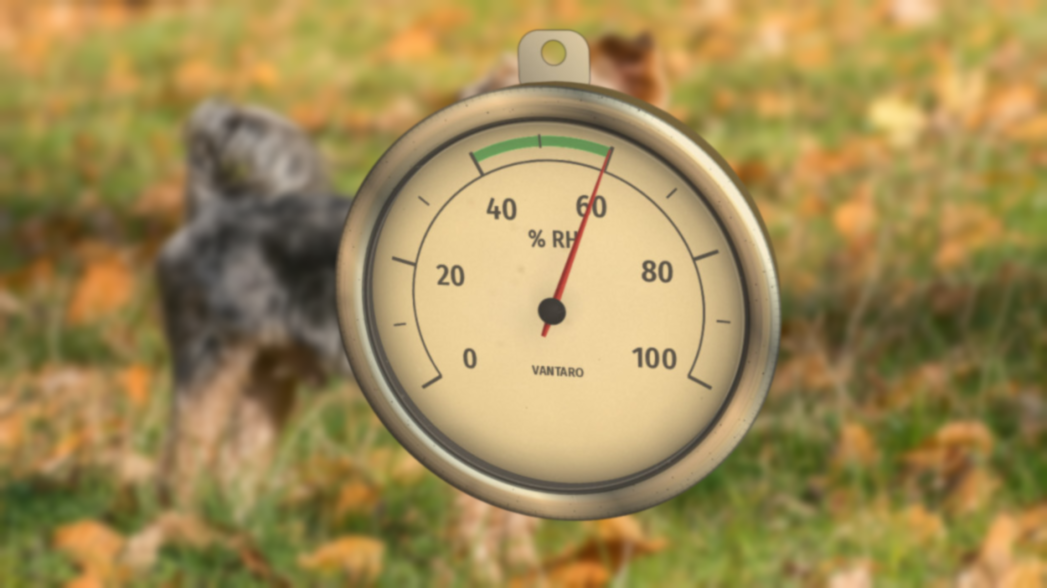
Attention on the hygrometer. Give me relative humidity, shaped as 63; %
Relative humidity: 60; %
